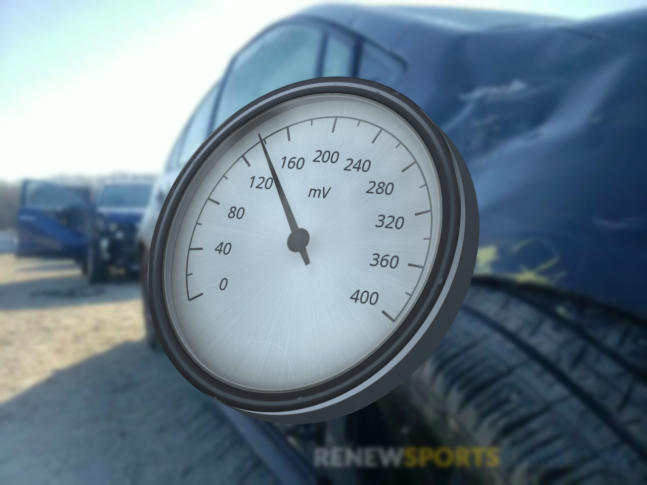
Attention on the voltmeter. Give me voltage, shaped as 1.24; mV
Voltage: 140; mV
